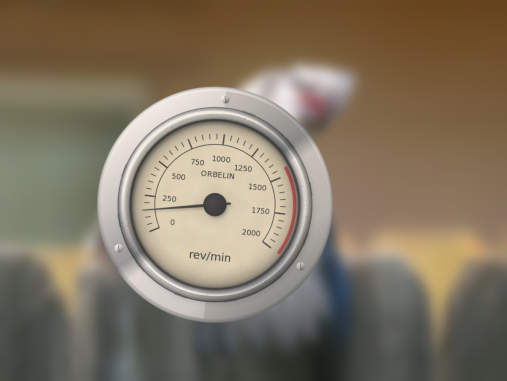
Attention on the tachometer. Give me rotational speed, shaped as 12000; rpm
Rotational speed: 150; rpm
